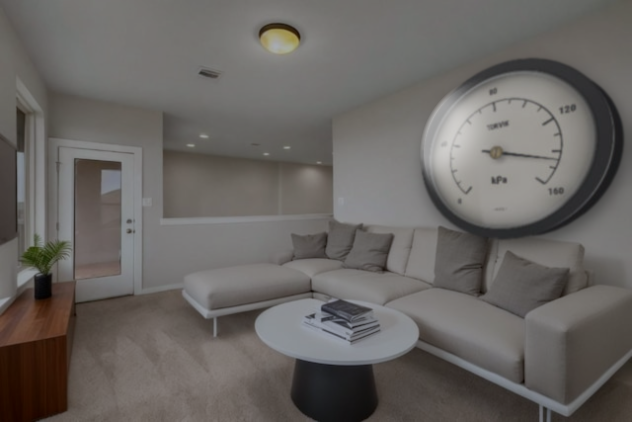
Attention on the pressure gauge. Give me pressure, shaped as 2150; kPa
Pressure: 145; kPa
